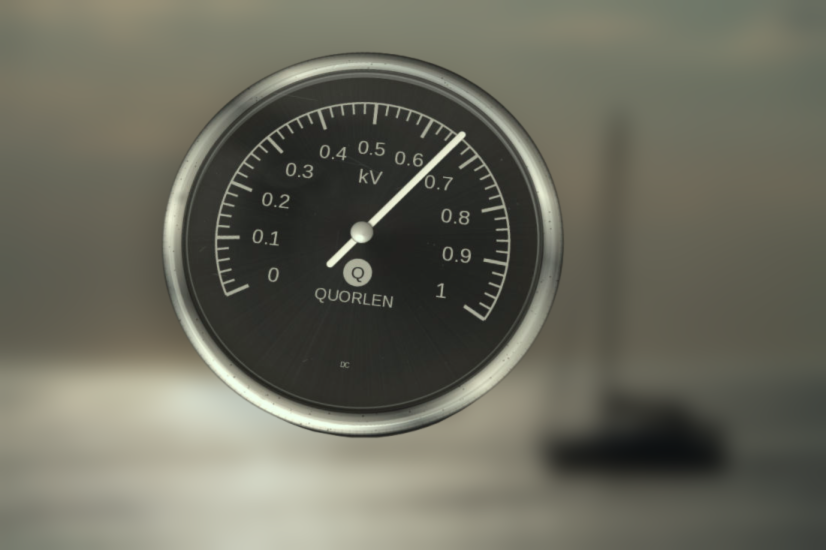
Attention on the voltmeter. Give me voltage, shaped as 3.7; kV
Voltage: 0.66; kV
